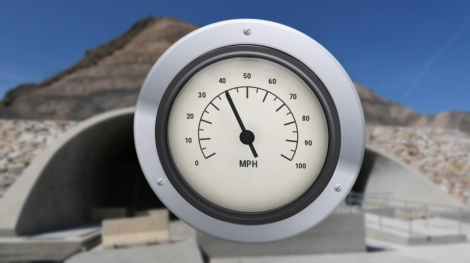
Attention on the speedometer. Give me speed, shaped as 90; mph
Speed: 40; mph
